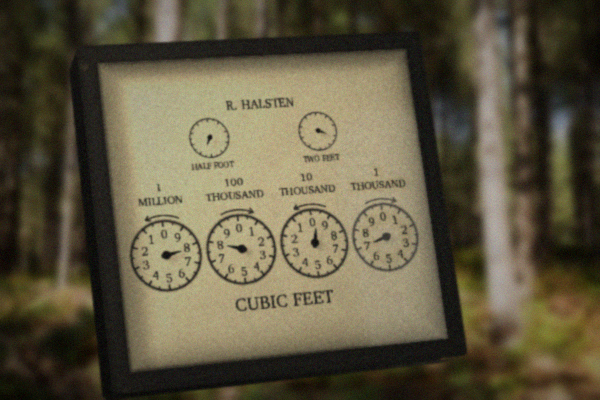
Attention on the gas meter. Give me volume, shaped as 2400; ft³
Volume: 779700; ft³
